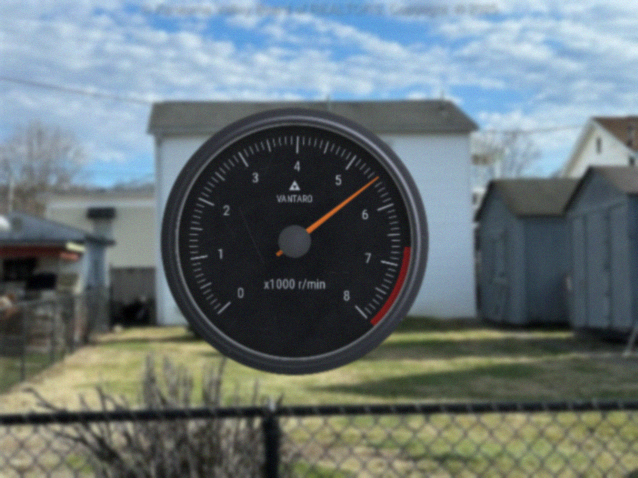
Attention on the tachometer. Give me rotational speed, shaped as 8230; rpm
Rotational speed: 5500; rpm
